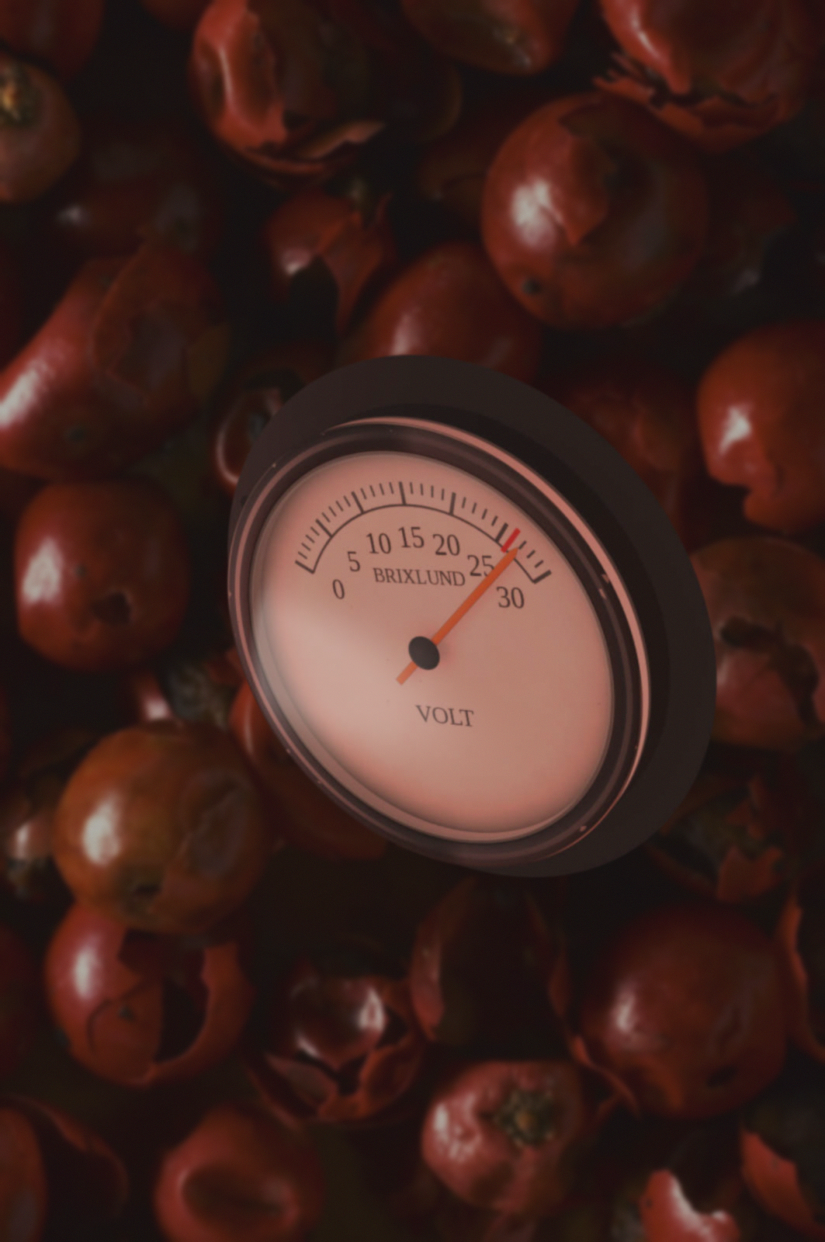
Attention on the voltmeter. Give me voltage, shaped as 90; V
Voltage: 27; V
